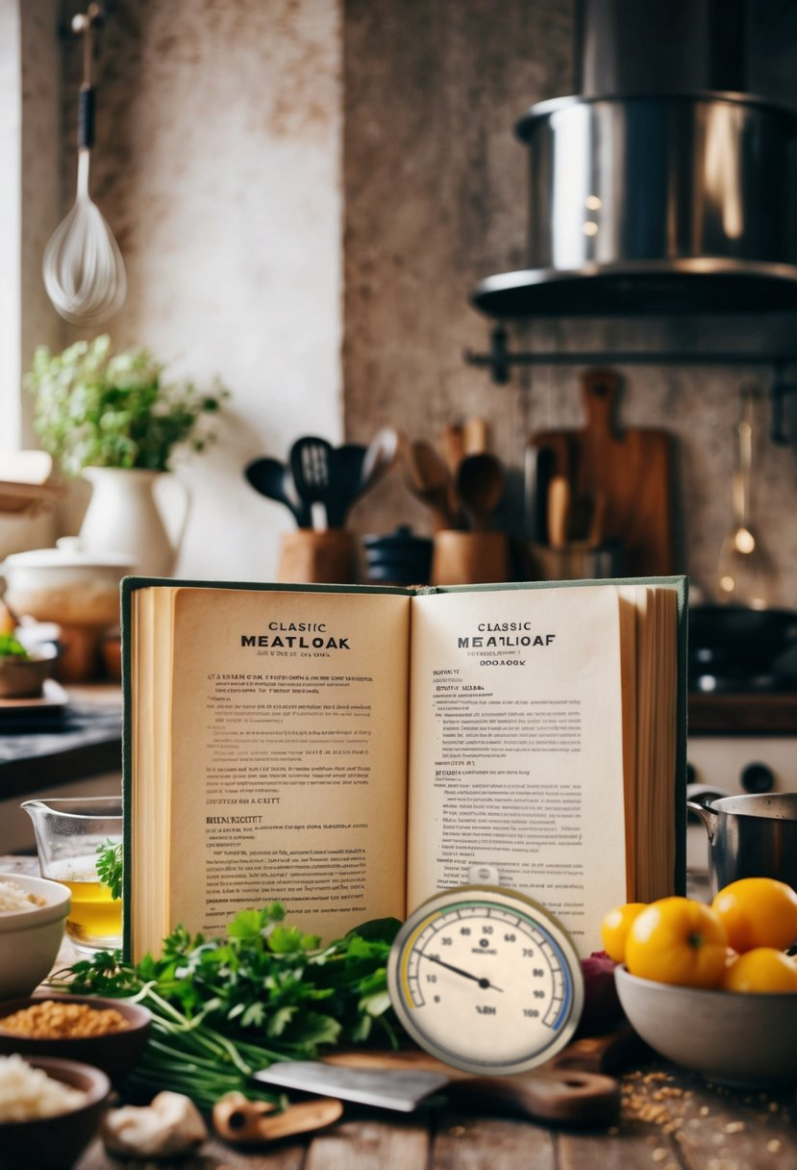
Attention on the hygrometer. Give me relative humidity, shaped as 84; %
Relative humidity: 20; %
